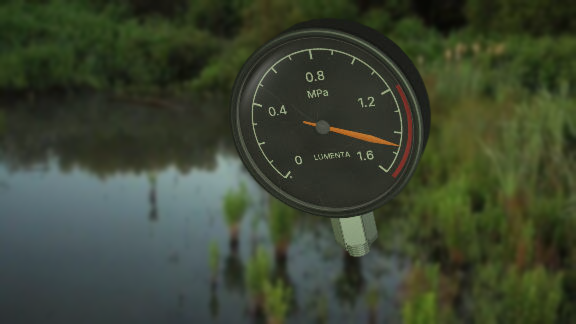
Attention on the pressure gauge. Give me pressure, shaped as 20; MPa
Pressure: 1.45; MPa
